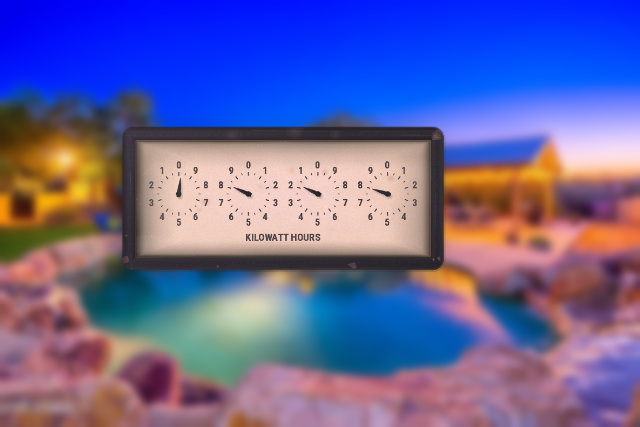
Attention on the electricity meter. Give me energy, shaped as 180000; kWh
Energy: 9818; kWh
